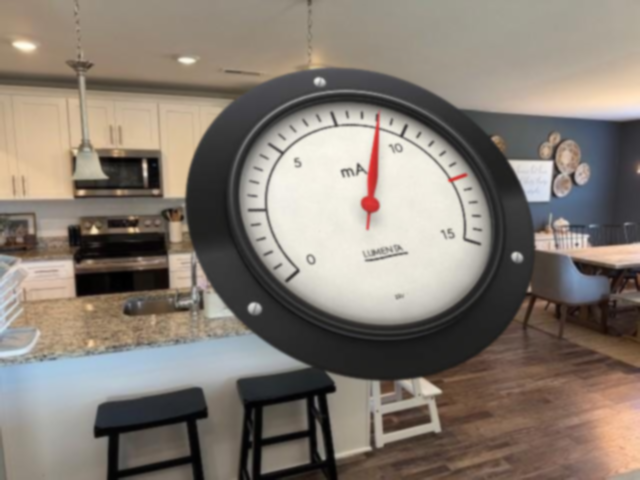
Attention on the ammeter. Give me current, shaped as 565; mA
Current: 9; mA
